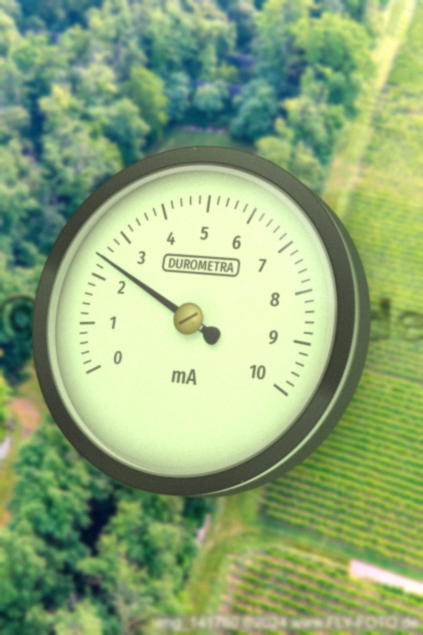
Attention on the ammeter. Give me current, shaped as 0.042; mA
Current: 2.4; mA
